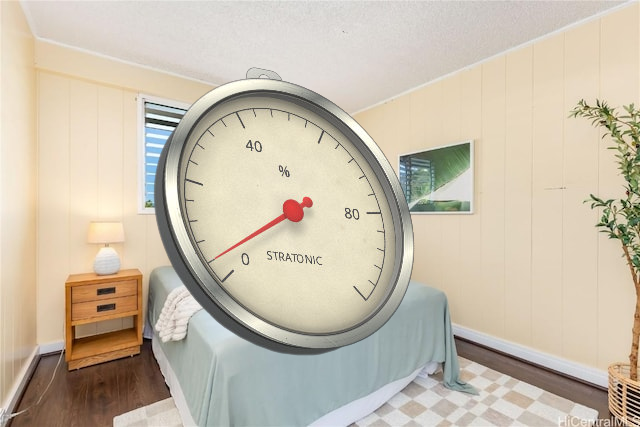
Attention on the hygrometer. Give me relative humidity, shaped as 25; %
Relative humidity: 4; %
